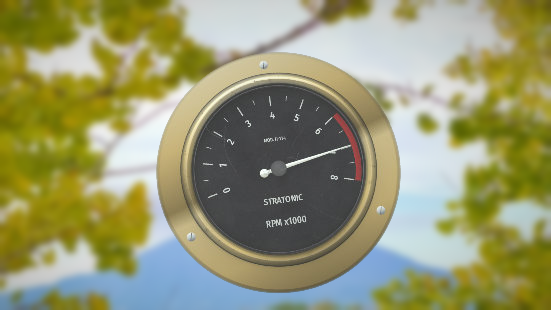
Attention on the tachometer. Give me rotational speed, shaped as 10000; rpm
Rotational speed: 7000; rpm
